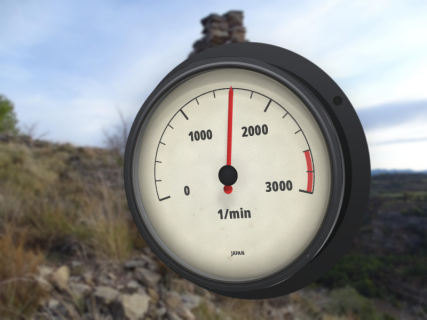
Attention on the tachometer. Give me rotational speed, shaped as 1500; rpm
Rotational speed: 1600; rpm
